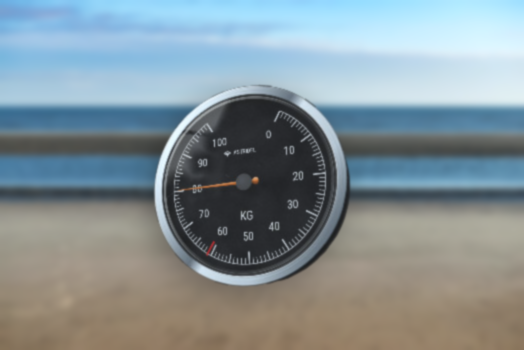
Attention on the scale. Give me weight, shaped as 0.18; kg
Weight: 80; kg
